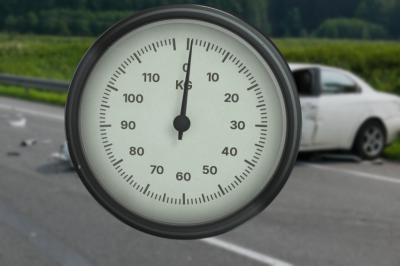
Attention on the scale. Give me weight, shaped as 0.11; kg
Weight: 1; kg
